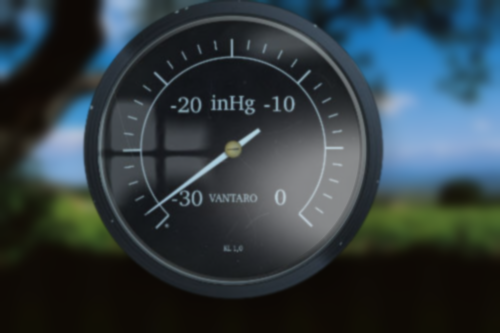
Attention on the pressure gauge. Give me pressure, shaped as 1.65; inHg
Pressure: -29; inHg
